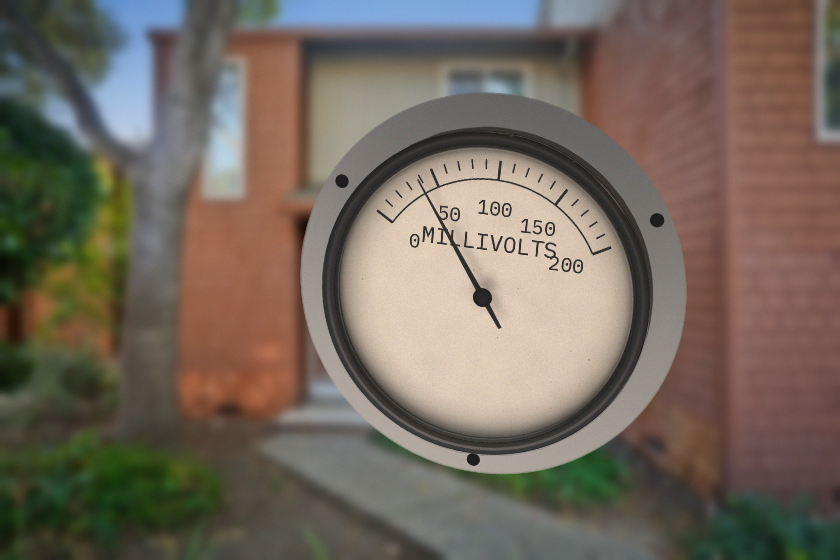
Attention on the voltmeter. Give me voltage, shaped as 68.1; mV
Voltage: 40; mV
